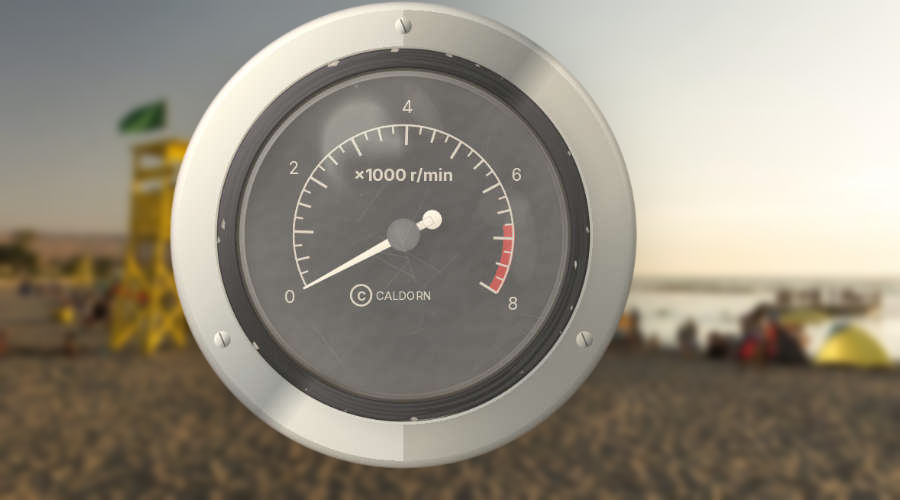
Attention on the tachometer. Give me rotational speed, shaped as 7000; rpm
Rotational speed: 0; rpm
